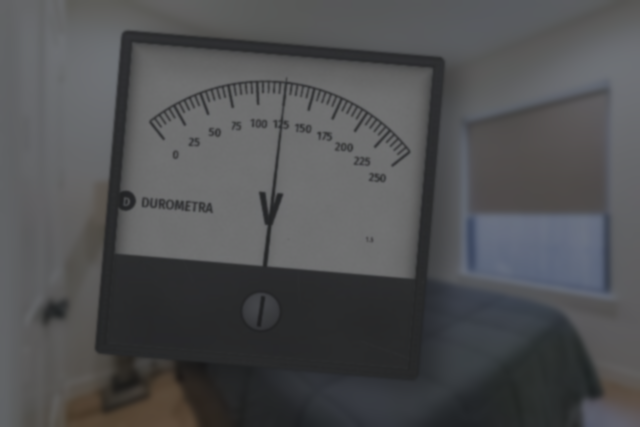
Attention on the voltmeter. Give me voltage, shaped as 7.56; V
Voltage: 125; V
